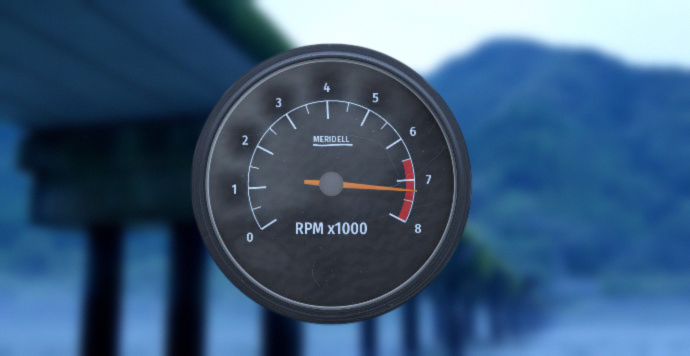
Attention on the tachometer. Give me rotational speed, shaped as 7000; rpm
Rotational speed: 7250; rpm
